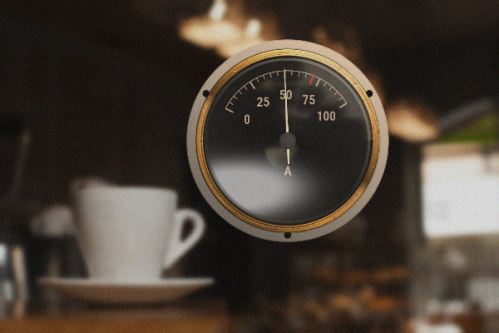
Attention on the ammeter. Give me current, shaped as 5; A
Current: 50; A
